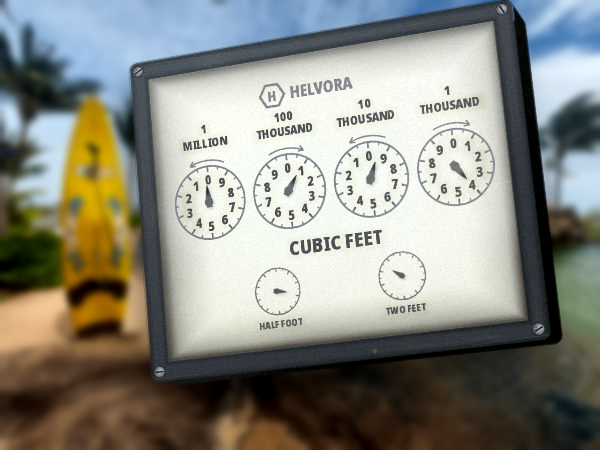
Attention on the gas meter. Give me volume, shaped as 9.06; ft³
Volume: 9400; ft³
